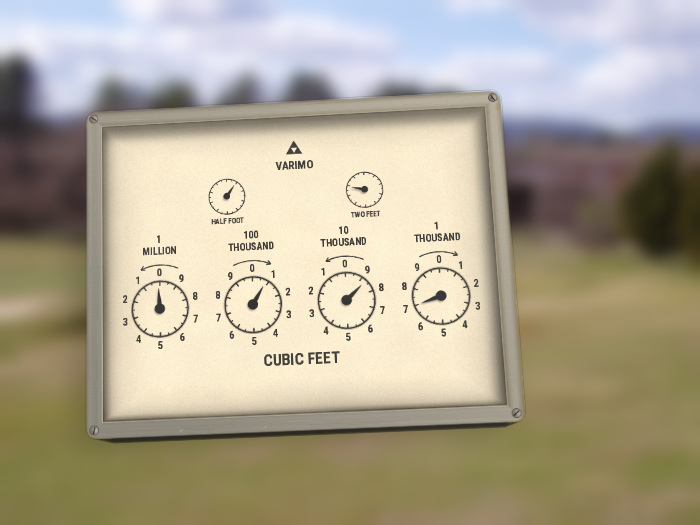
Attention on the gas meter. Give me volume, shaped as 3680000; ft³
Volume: 8700; ft³
